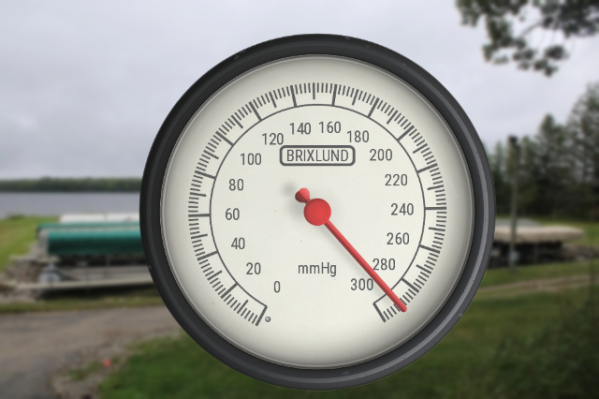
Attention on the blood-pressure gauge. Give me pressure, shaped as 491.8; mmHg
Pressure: 290; mmHg
